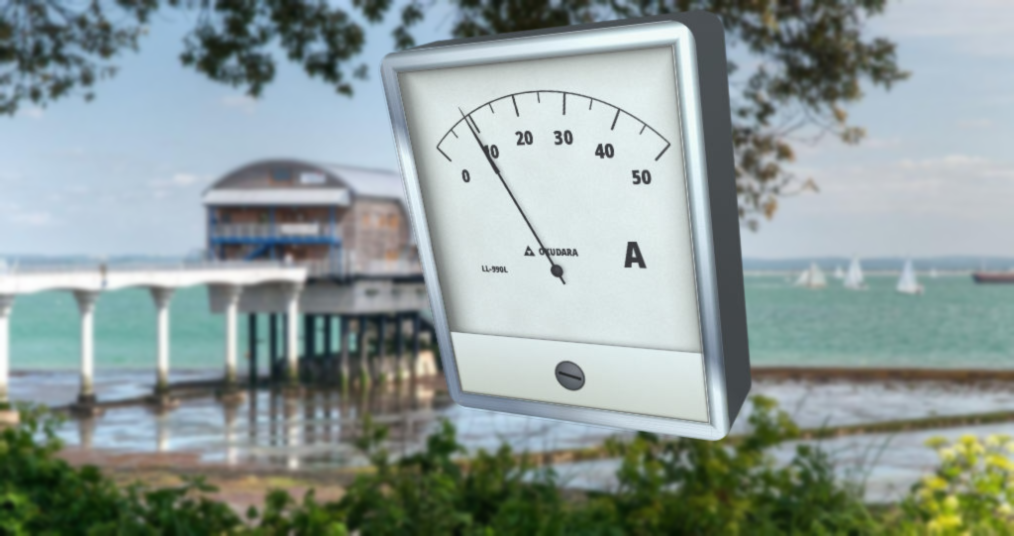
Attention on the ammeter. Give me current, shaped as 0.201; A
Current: 10; A
